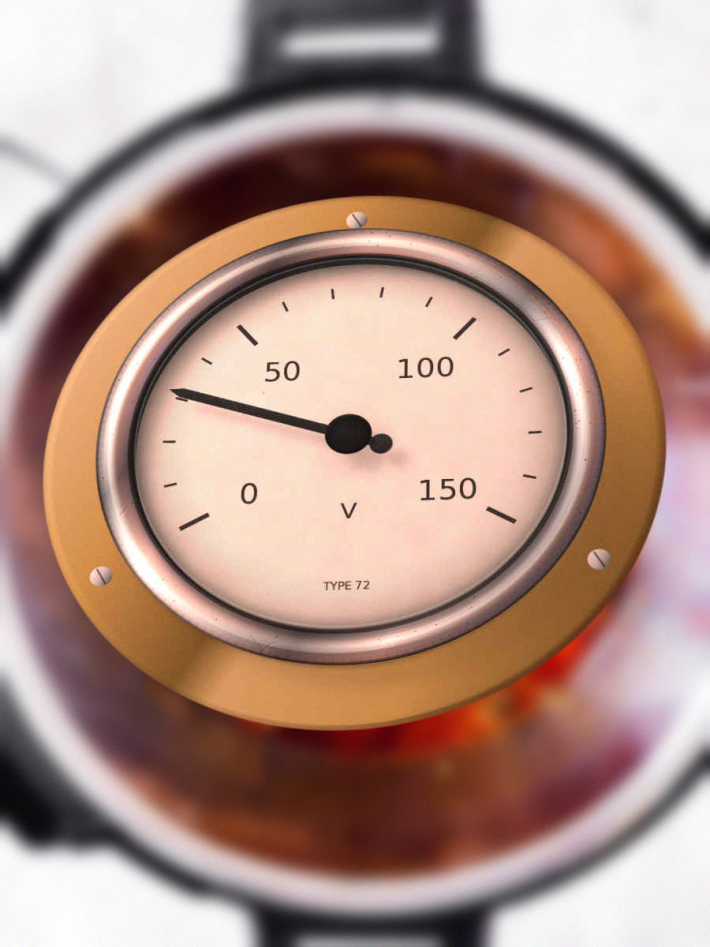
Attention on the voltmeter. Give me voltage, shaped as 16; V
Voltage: 30; V
